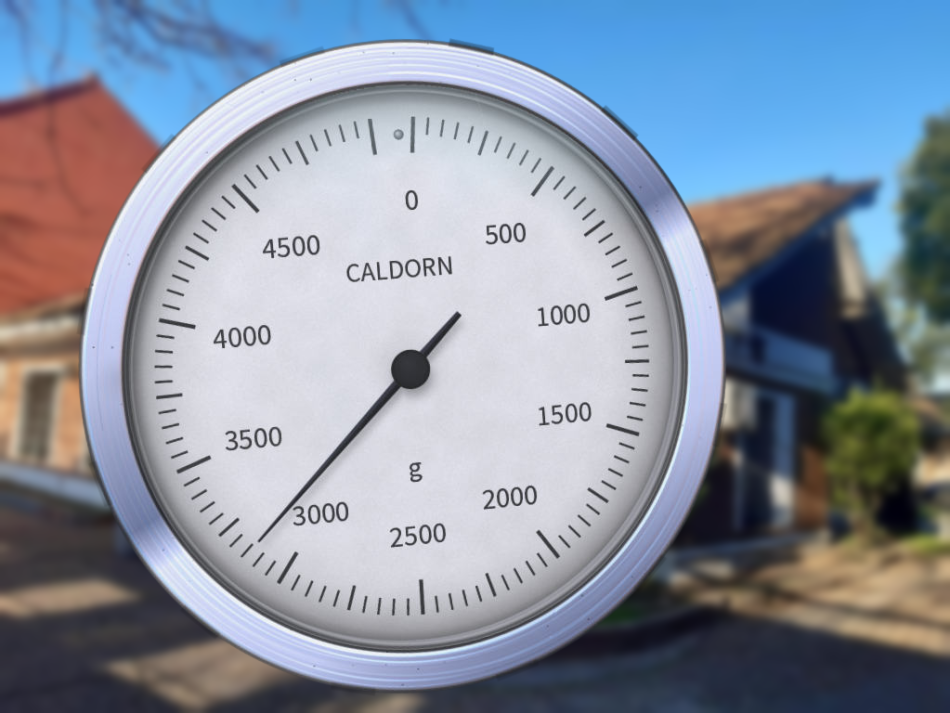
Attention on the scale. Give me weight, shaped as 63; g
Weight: 3150; g
